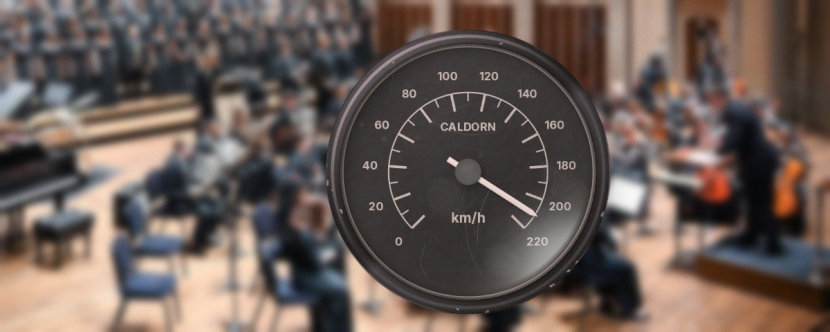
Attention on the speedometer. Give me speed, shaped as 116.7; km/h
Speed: 210; km/h
